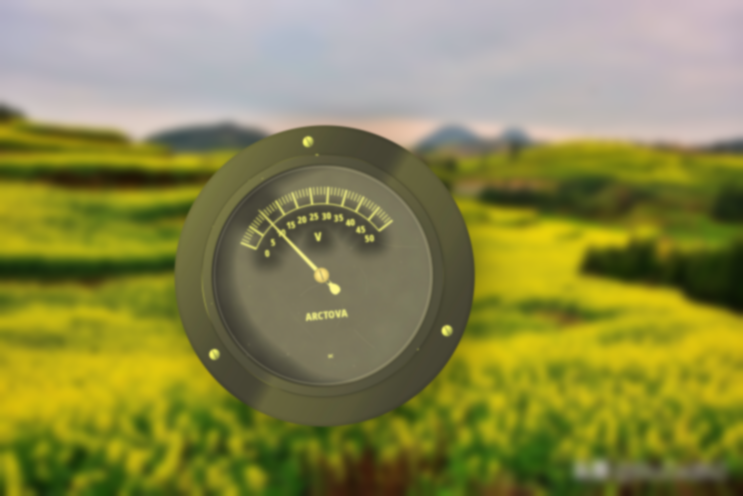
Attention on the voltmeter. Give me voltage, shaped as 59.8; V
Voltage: 10; V
